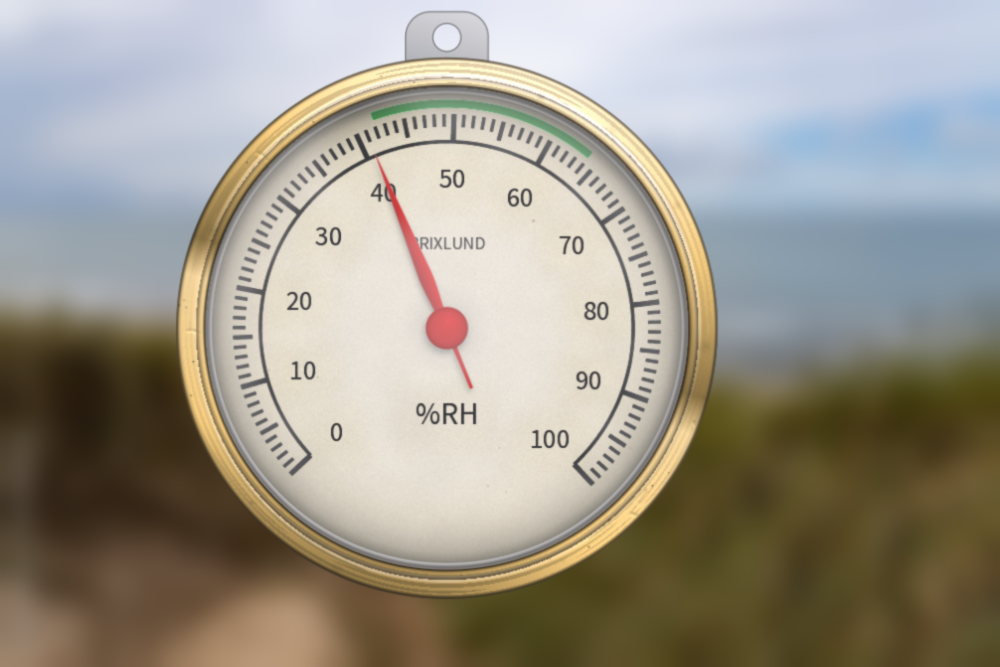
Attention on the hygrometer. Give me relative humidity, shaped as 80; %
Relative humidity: 41; %
